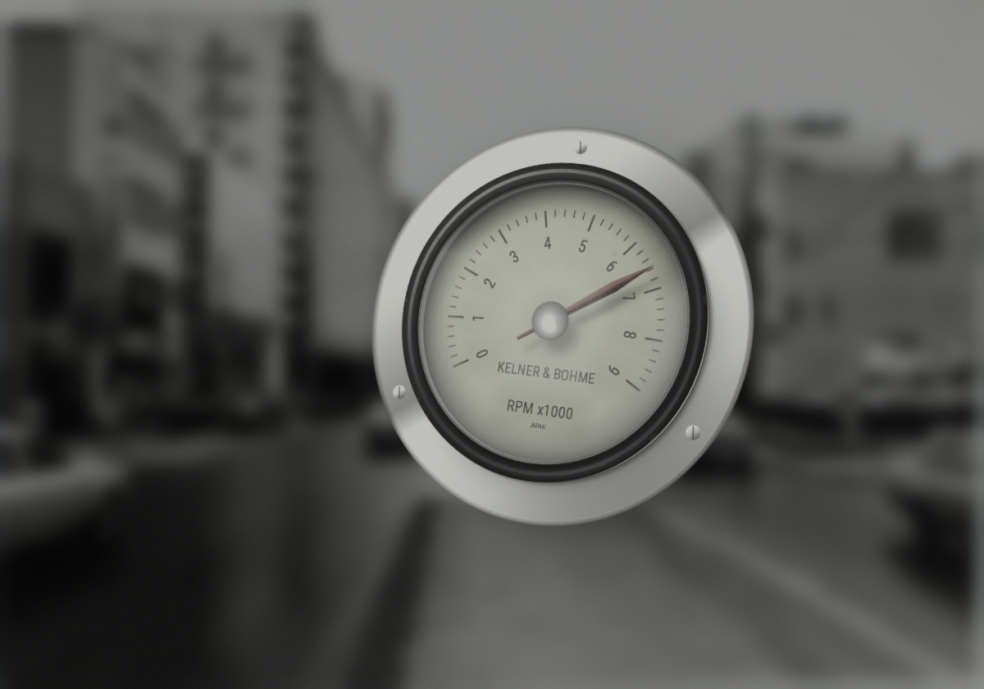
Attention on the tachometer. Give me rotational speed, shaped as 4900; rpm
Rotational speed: 6600; rpm
